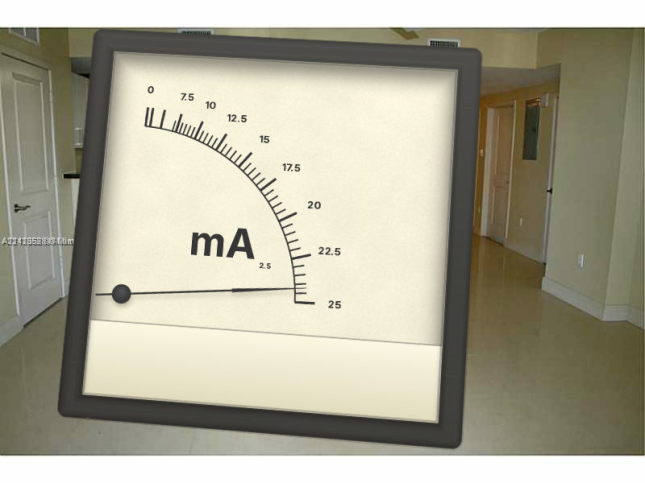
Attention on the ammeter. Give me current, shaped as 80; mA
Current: 24.25; mA
